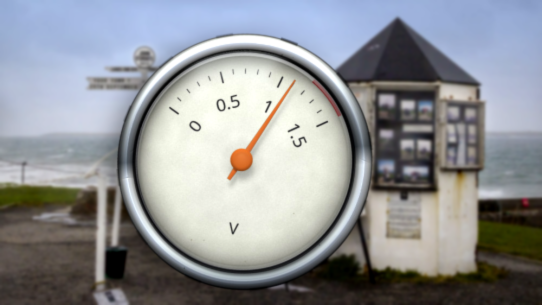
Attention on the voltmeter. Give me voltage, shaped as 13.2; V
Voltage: 1.1; V
